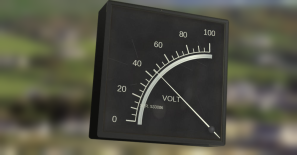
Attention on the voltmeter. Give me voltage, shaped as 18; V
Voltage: 45; V
